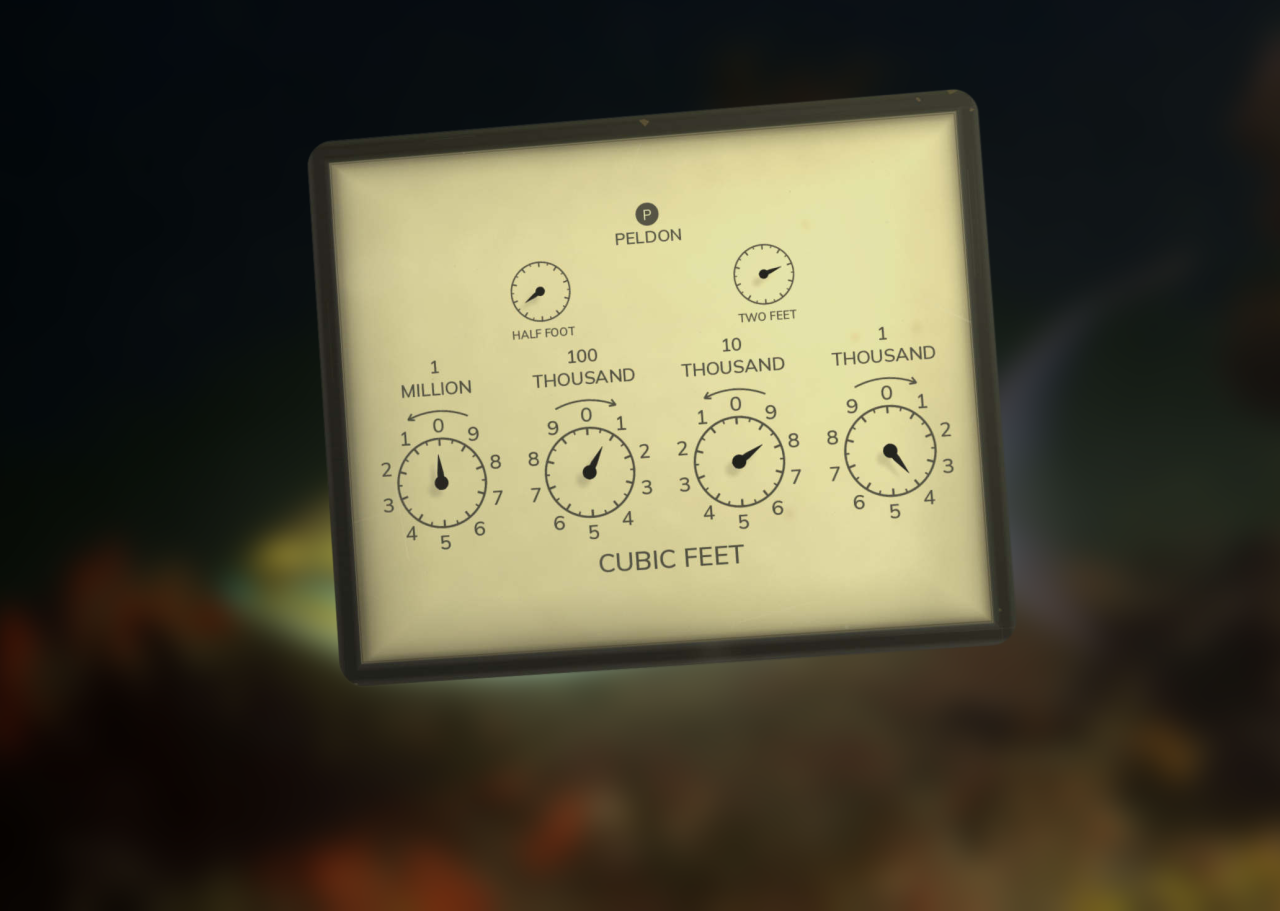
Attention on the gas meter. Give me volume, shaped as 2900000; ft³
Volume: 8400; ft³
